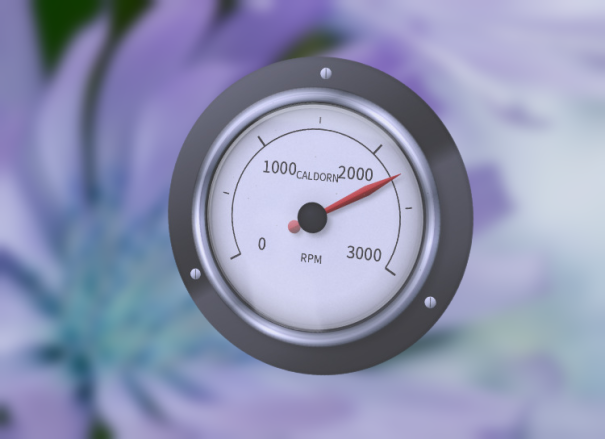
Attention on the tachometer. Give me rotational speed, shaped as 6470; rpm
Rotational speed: 2250; rpm
